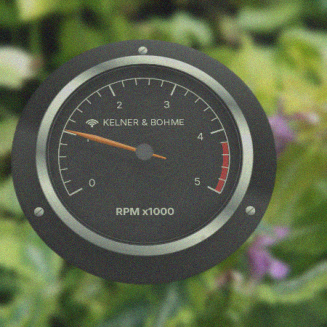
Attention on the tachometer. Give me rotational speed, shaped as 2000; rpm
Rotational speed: 1000; rpm
